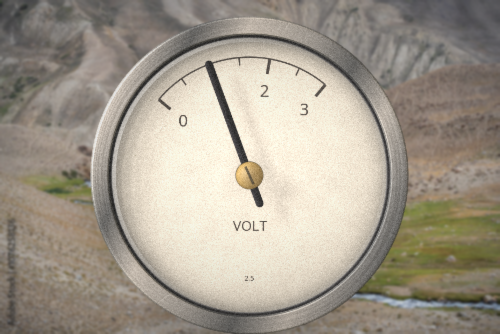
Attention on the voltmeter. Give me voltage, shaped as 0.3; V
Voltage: 1; V
